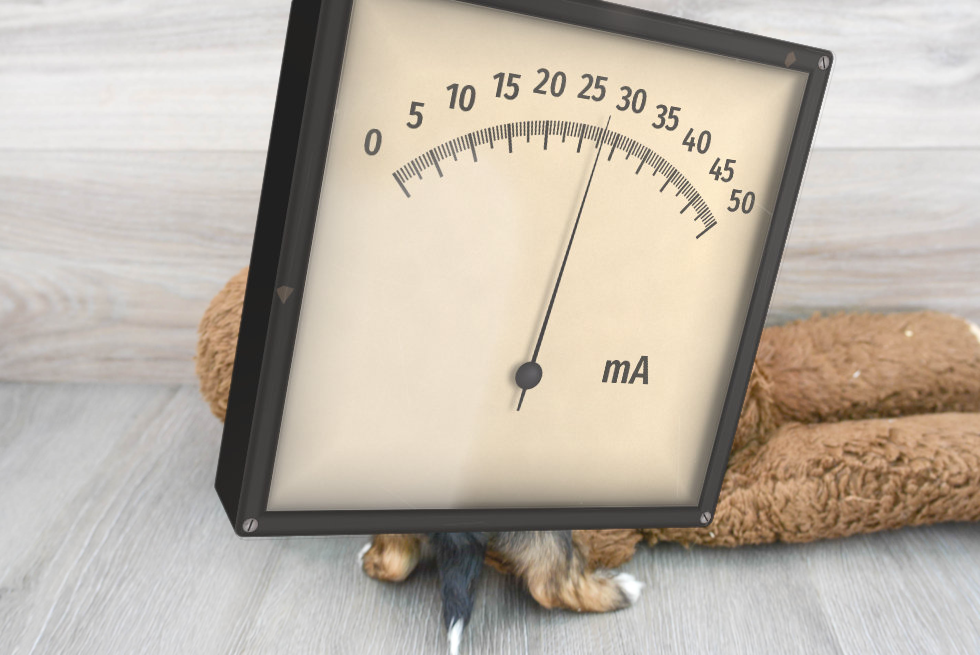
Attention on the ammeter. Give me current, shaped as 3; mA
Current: 27.5; mA
